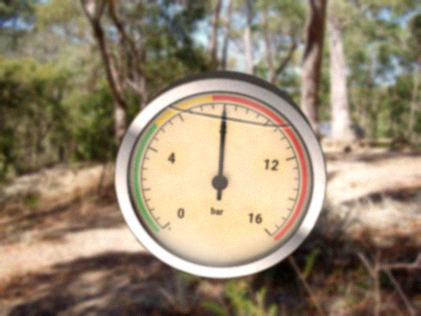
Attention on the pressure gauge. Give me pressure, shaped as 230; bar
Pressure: 8; bar
